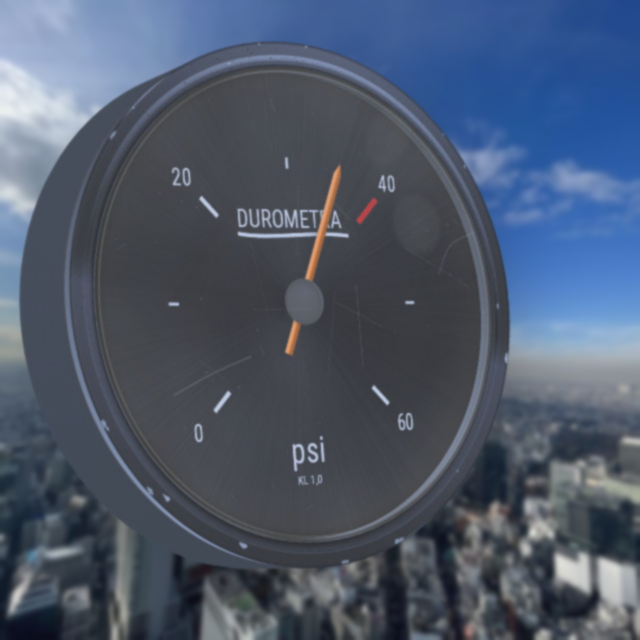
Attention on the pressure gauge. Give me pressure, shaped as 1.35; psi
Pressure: 35; psi
